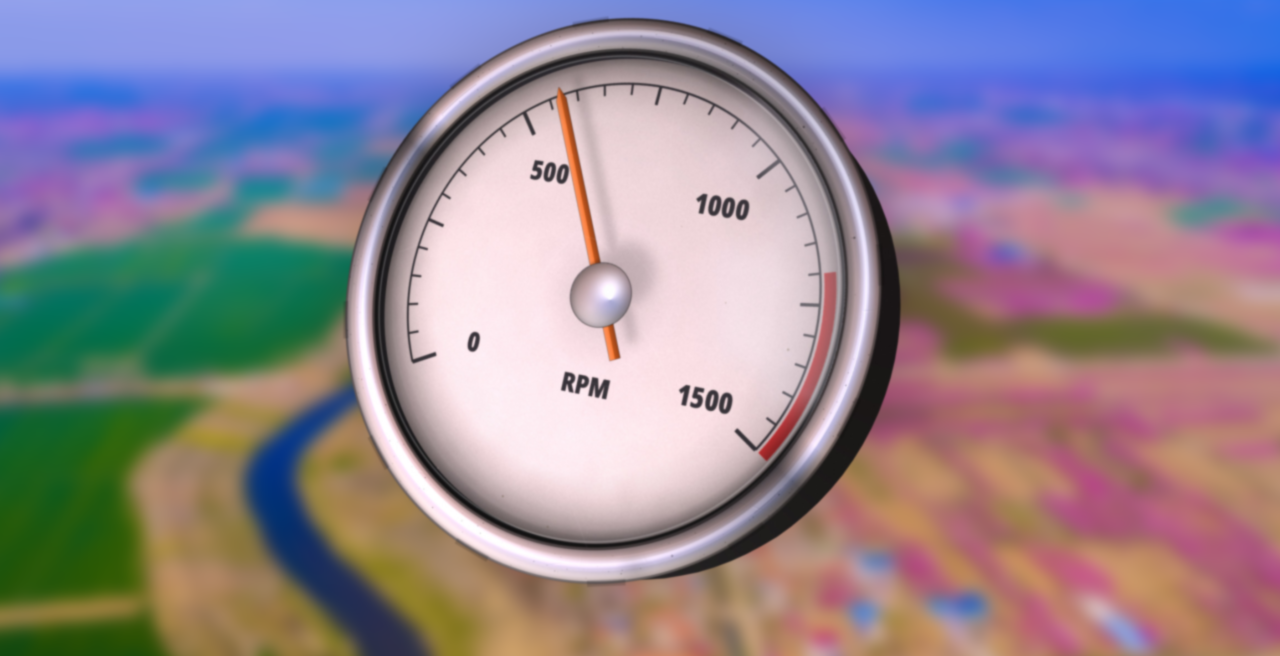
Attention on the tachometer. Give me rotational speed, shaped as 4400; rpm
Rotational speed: 575; rpm
